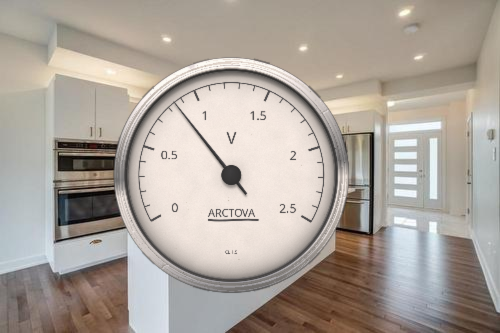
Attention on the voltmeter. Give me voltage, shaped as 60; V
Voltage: 0.85; V
